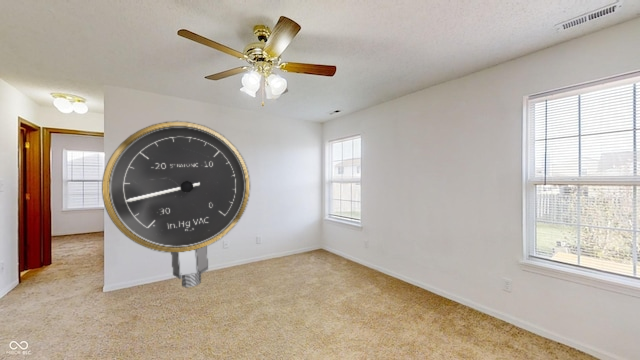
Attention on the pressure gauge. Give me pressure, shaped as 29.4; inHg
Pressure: -26; inHg
